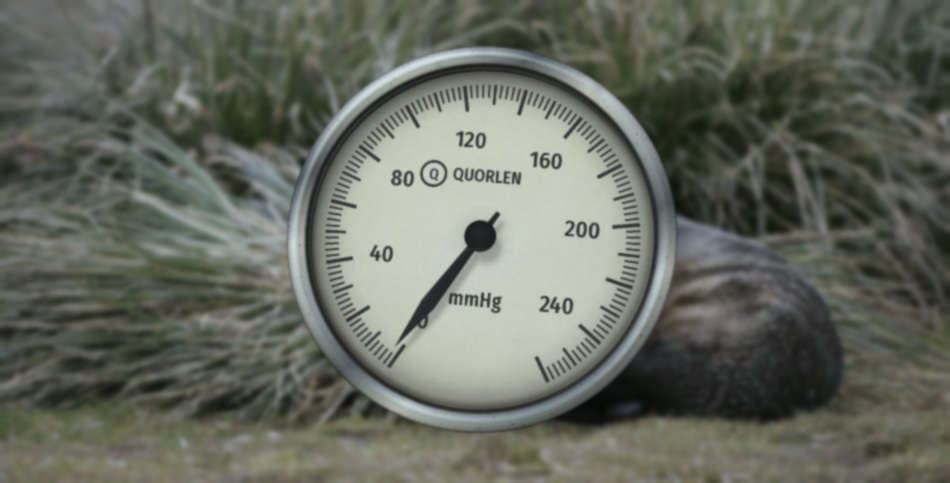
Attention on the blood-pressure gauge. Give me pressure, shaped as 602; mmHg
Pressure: 2; mmHg
